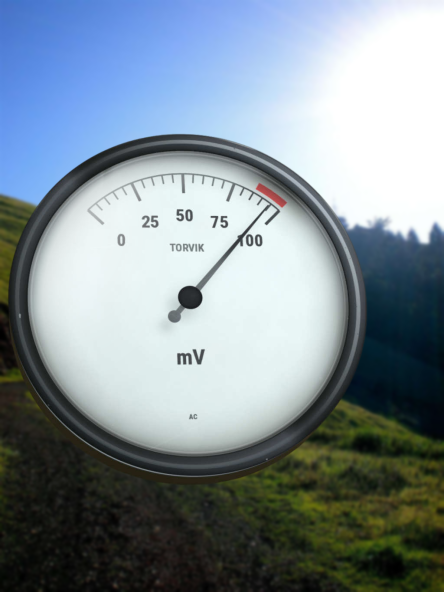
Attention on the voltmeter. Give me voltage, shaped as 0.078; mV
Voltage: 95; mV
